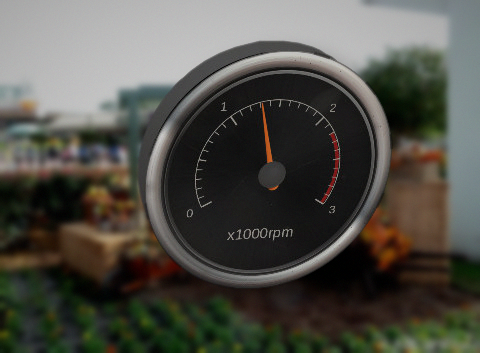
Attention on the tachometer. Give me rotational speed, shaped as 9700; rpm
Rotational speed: 1300; rpm
